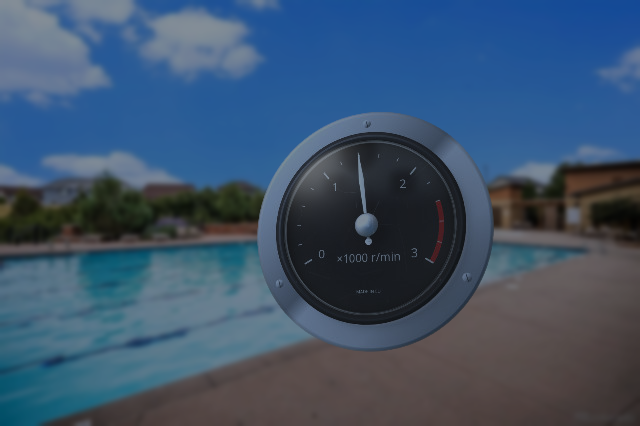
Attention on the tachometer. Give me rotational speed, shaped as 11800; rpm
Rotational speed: 1400; rpm
